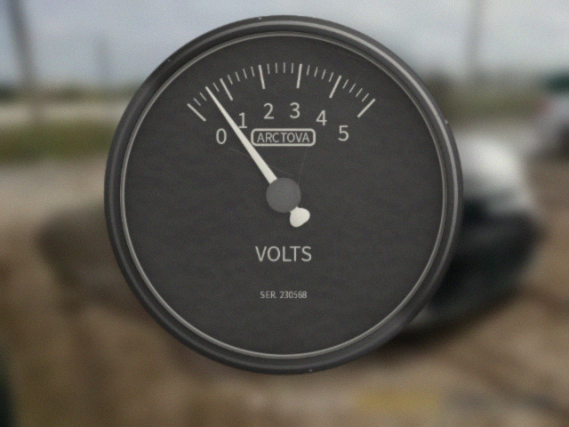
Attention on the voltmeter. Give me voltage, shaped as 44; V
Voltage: 0.6; V
